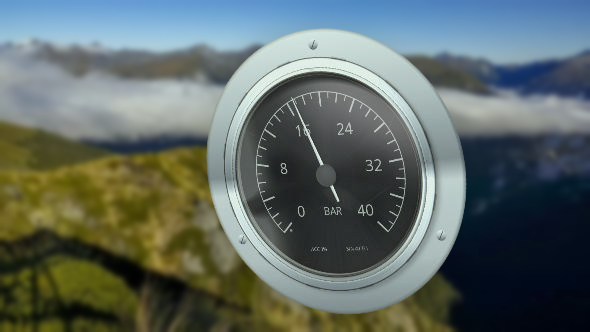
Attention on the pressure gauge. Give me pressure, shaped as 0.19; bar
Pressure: 17; bar
